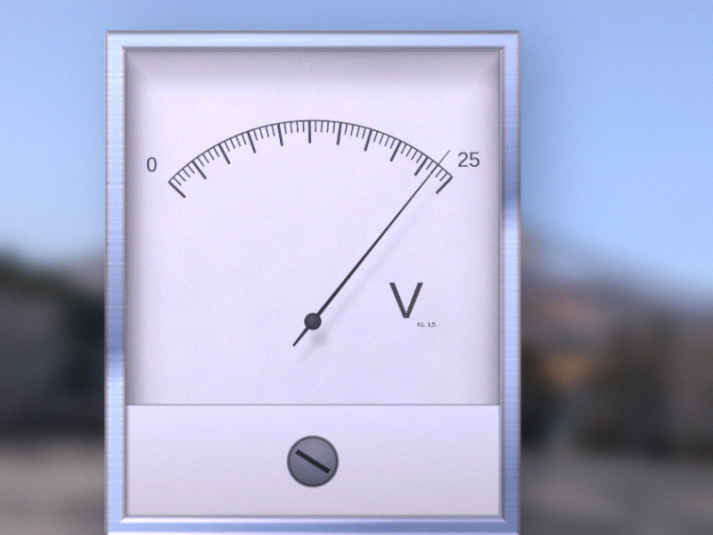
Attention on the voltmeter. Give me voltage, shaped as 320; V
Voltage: 23.5; V
